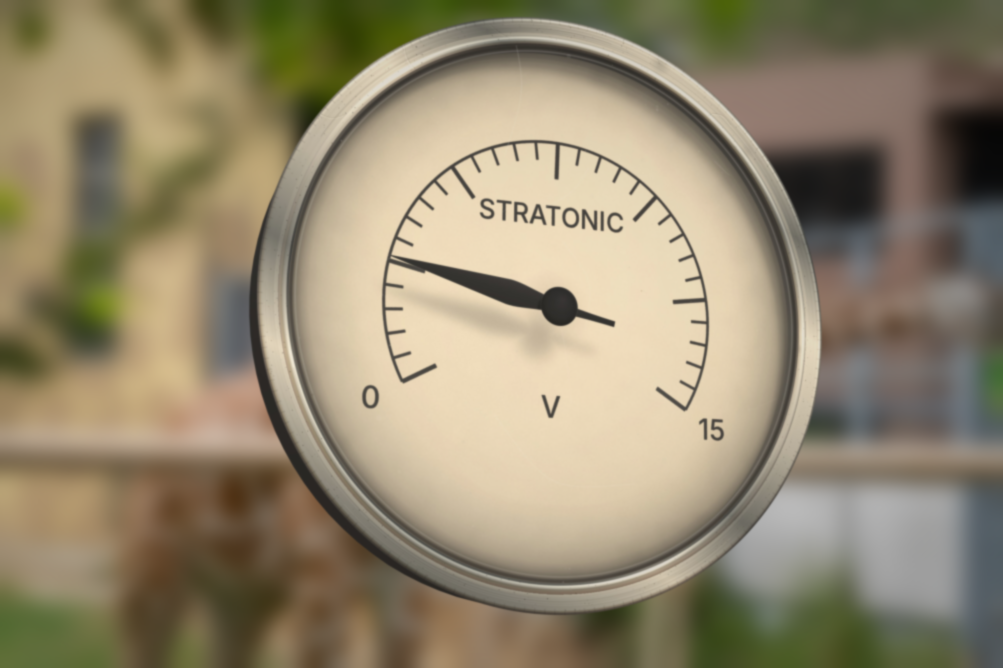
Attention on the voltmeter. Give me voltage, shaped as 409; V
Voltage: 2.5; V
